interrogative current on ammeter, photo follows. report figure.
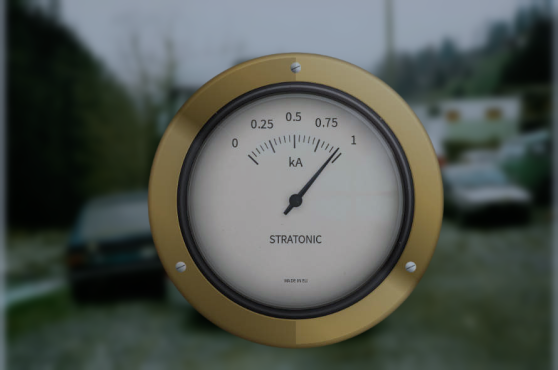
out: 0.95 kA
